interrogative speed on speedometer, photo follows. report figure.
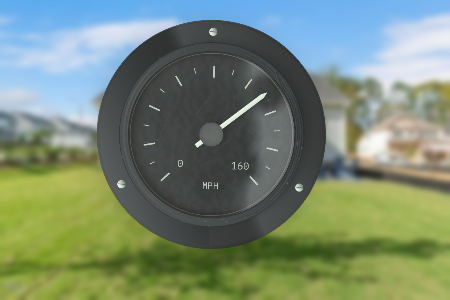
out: 110 mph
